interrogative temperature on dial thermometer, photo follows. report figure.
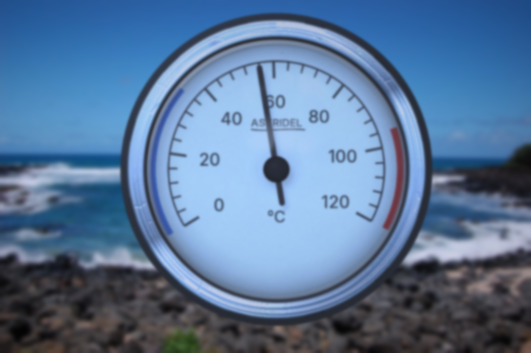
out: 56 °C
